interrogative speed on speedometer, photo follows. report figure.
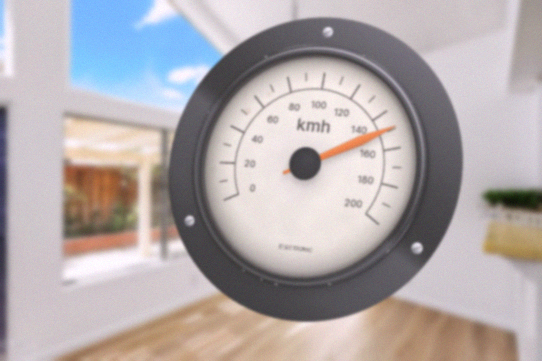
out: 150 km/h
